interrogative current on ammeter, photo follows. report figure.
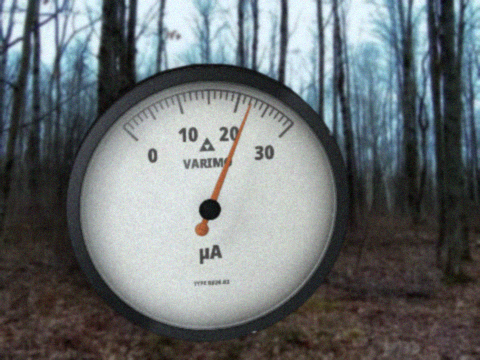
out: 22 µA
